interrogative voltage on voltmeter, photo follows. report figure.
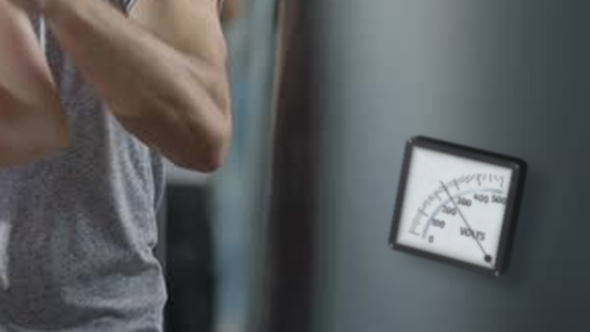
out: 250 V
